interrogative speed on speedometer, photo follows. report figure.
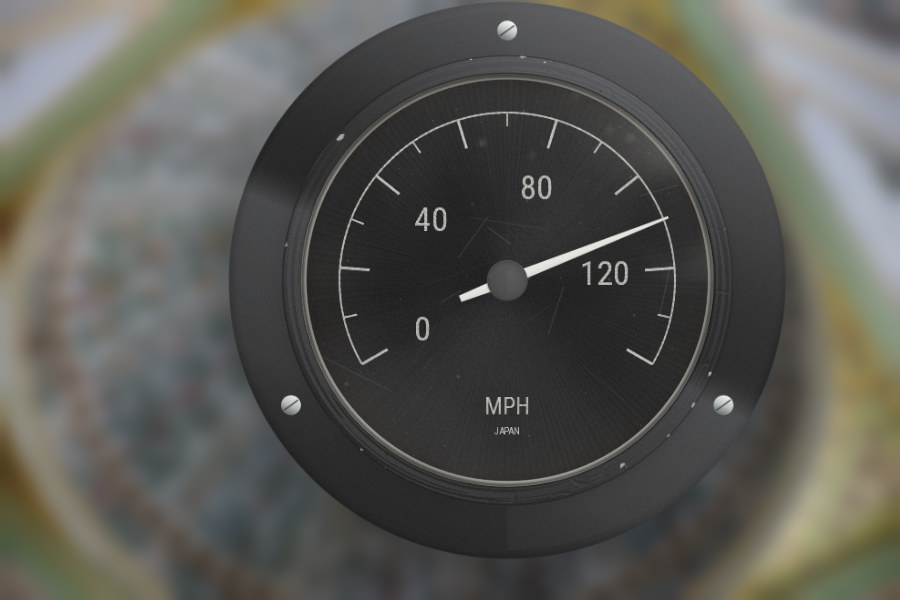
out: 110 mph
